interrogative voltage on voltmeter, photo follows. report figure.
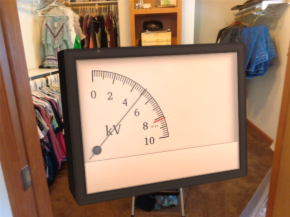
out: 5 kV
